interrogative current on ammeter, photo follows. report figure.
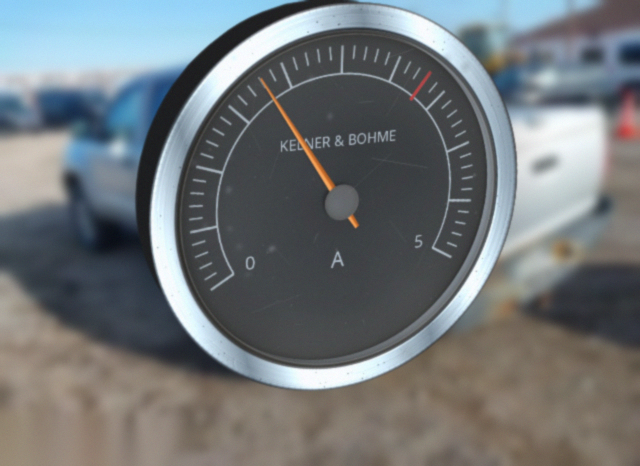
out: 1.8 A
